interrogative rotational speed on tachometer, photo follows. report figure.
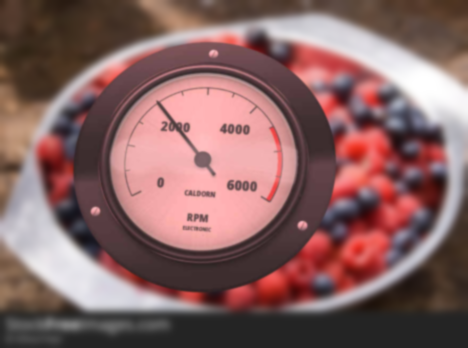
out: 2000 rpm
